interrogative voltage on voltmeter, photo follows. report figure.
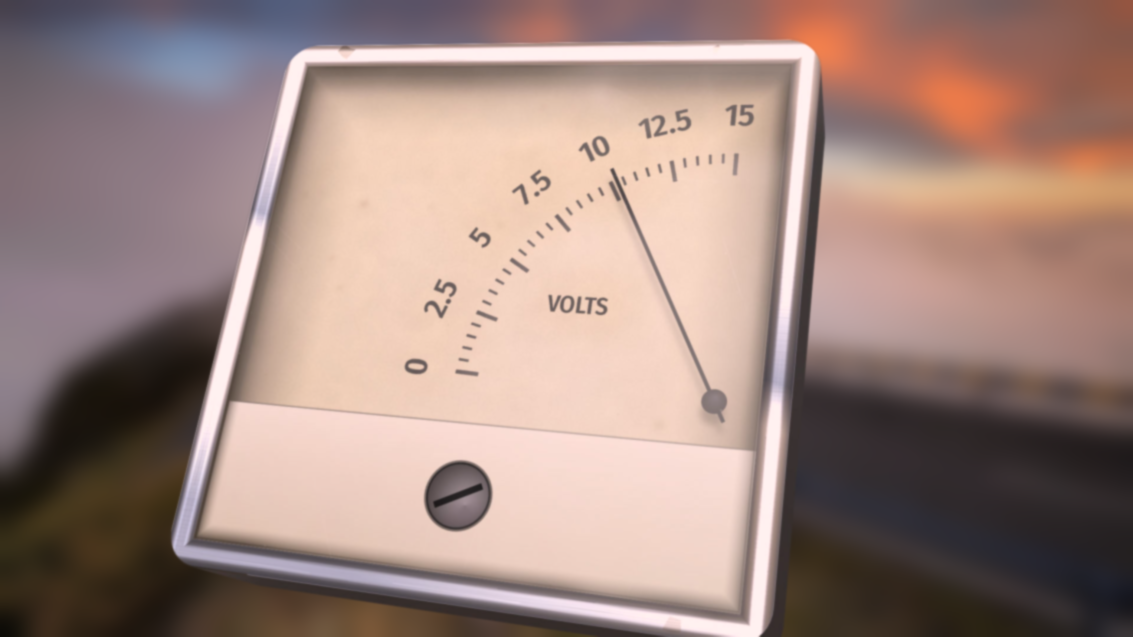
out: 10.25 V
